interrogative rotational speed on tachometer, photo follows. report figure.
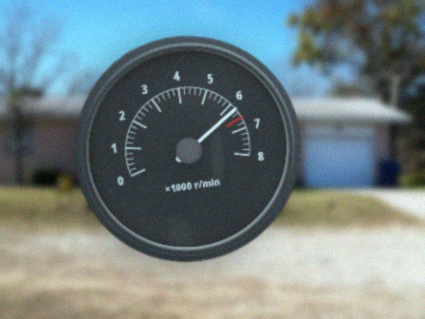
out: 6200 rpm
